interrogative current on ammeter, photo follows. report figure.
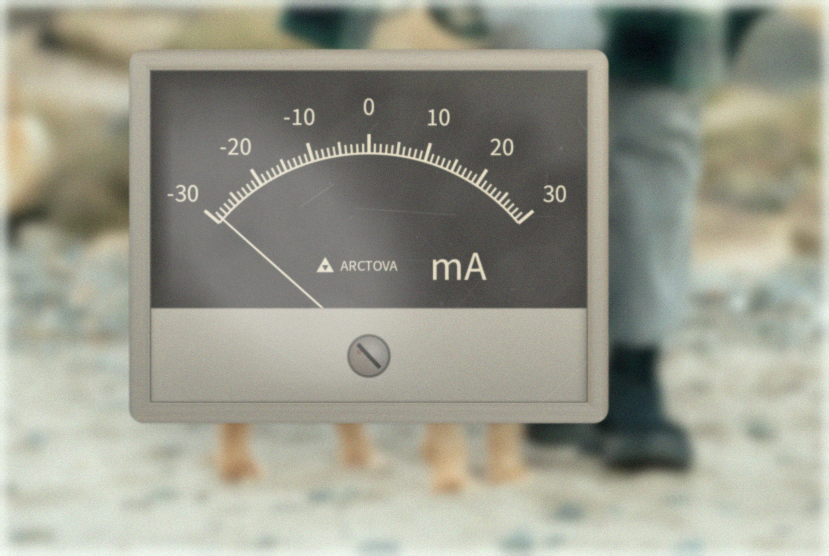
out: -29 mA
